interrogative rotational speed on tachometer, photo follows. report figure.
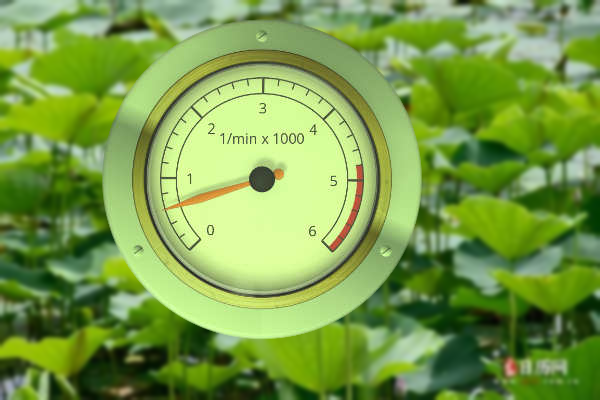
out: 600 rpm
